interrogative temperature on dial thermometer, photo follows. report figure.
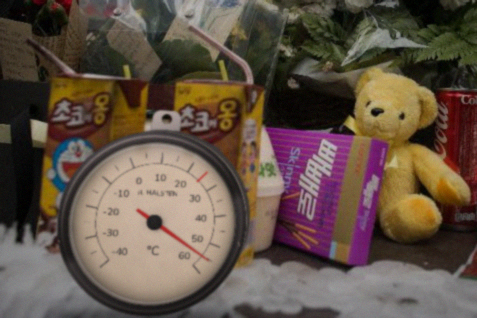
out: 55 °C
